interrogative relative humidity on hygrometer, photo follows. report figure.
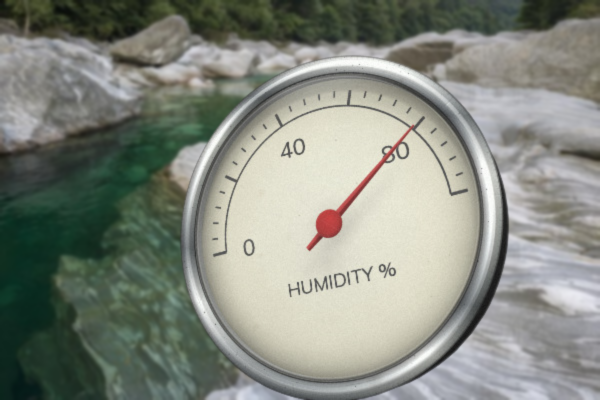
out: 80 %
